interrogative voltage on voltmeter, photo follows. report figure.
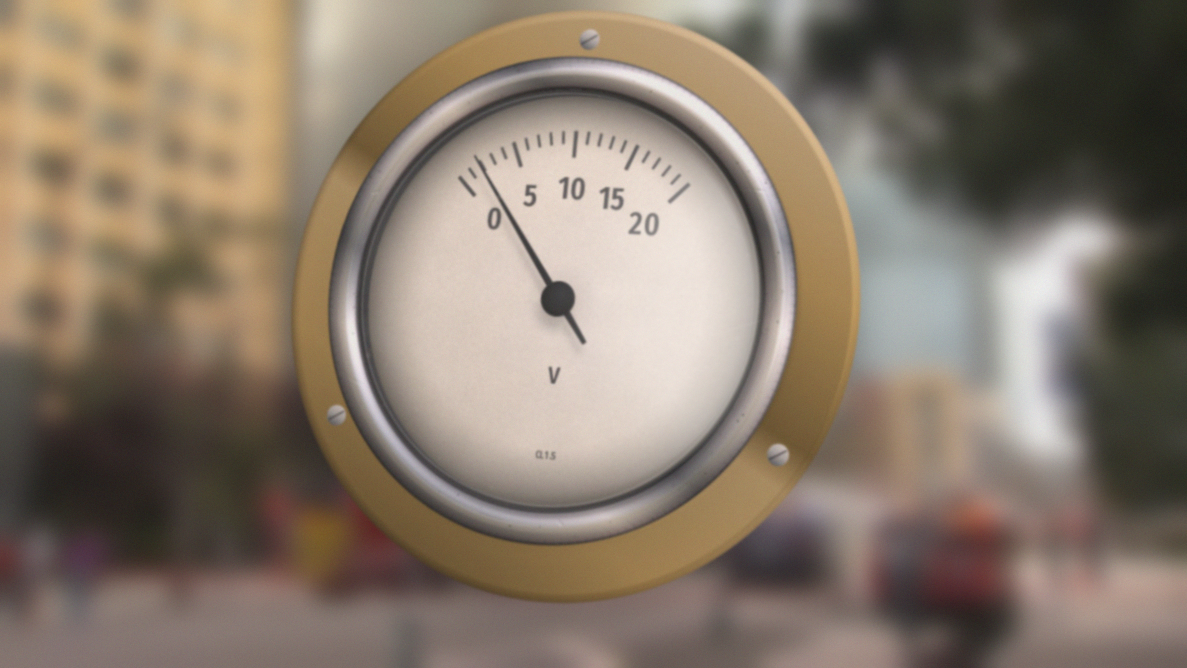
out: 2 V
